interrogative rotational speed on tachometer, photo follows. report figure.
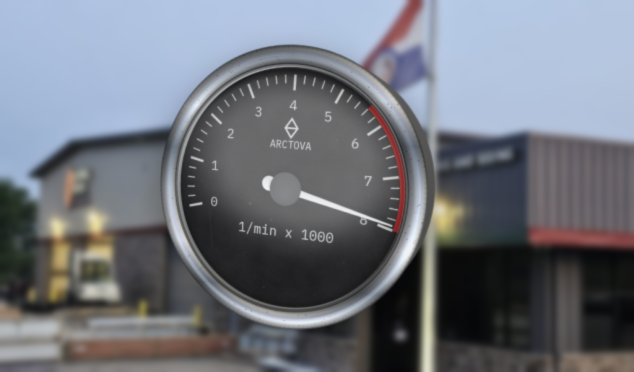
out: 7900 rpm
